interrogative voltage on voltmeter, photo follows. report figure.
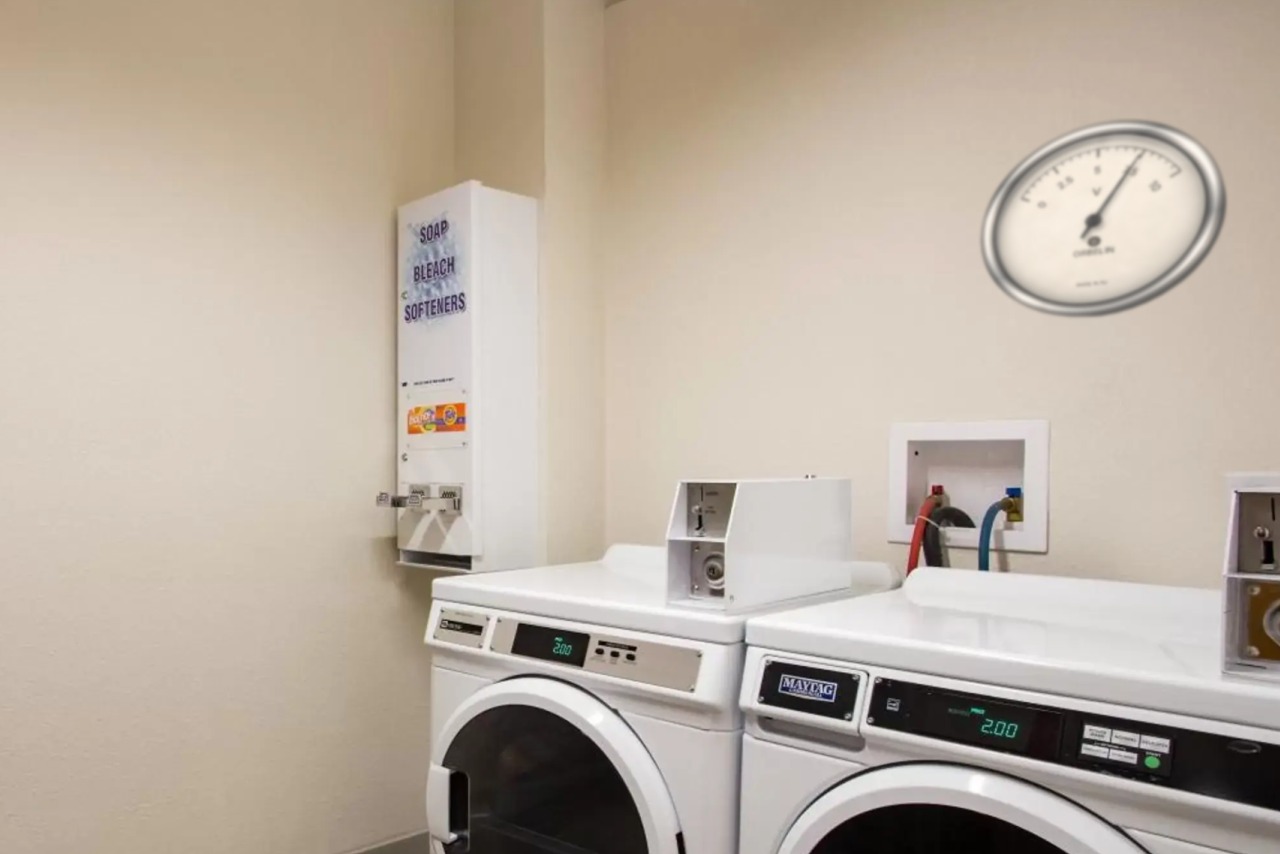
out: 7.5 V
